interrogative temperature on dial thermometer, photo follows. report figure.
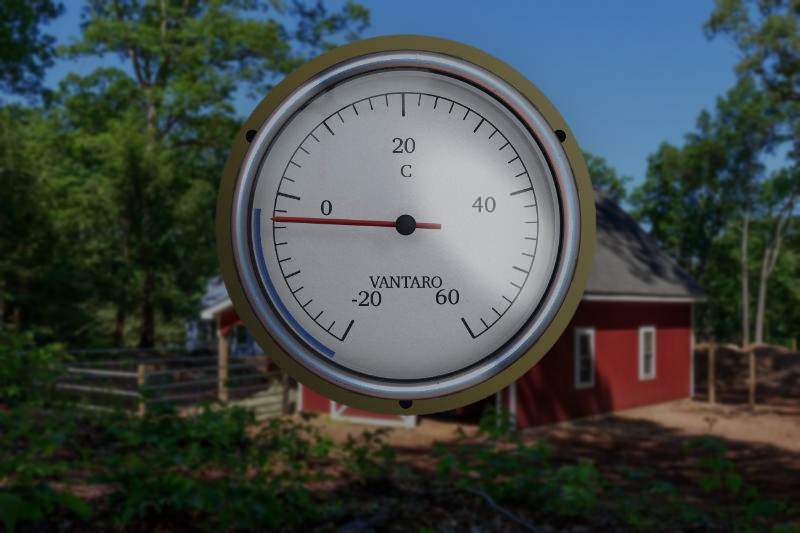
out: -3 °C
